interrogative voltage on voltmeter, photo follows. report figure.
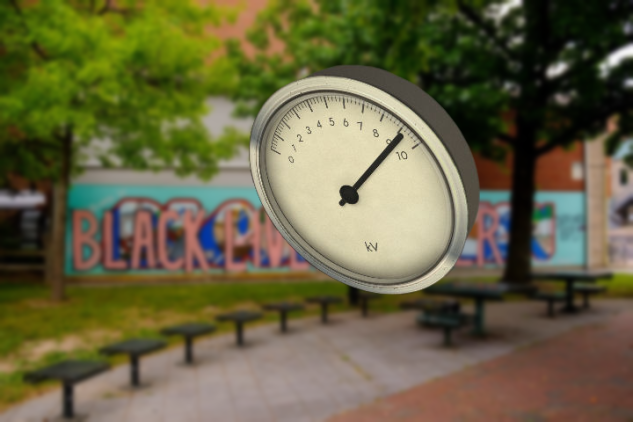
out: 9.2 kV
